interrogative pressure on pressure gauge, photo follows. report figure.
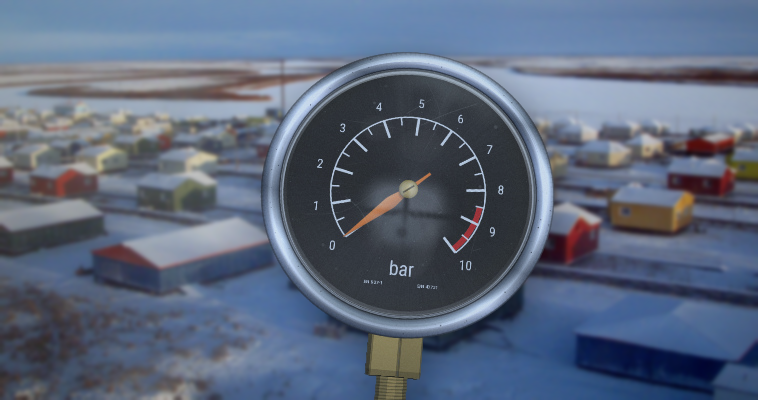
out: 0 bar
